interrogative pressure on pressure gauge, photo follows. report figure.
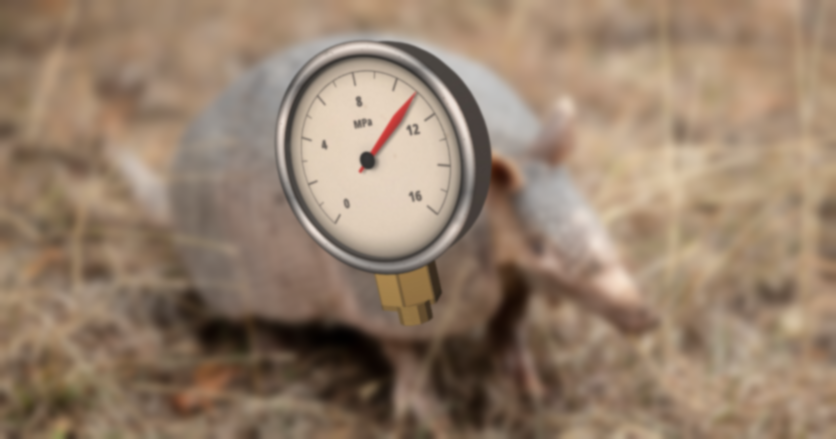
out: 11 MPa
